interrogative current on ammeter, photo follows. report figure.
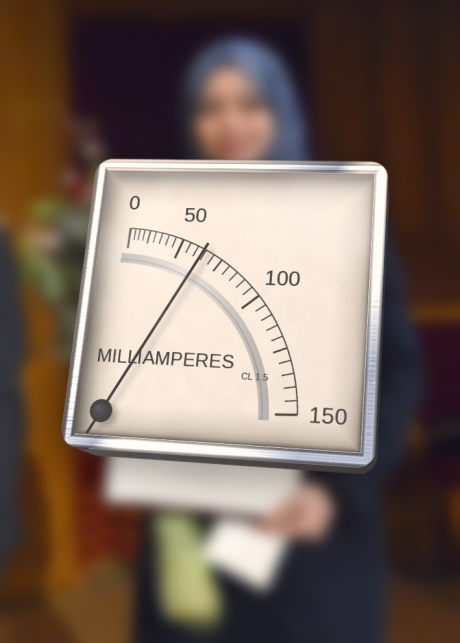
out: 65 mA
